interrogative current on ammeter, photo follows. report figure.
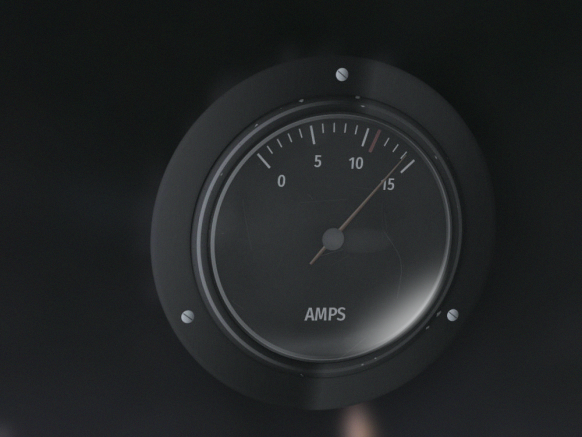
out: 14 A
